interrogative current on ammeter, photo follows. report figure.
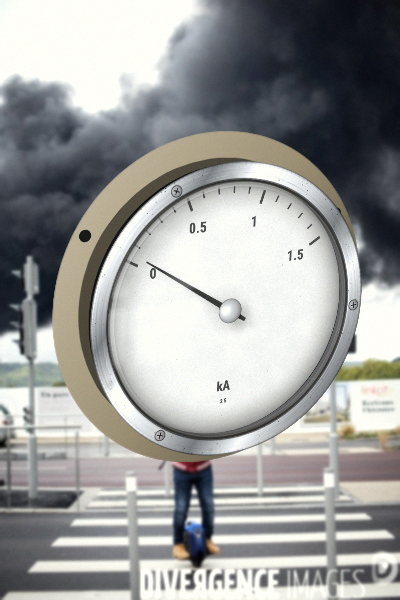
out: 0.05 kA
